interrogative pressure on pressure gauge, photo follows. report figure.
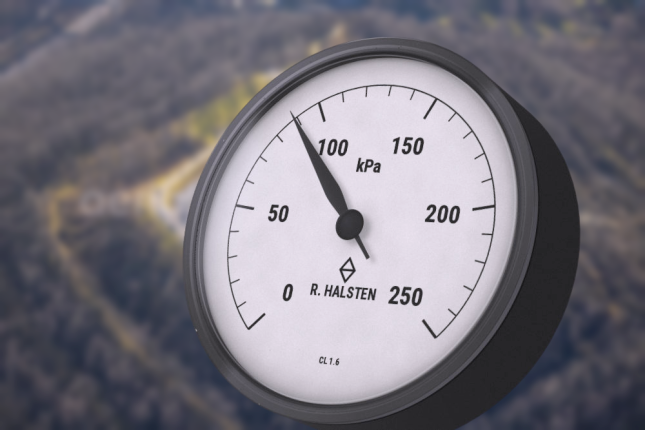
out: 90 kPa
